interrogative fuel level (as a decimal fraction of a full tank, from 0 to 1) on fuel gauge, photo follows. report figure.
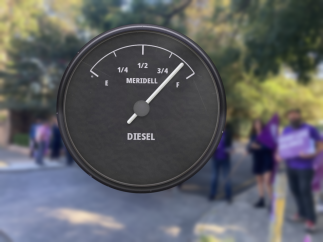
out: 0.875
